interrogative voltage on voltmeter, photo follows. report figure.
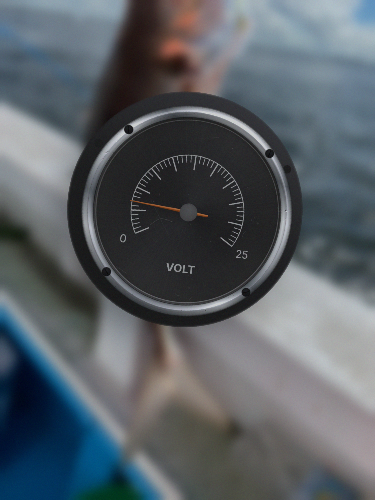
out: 3.5 V
